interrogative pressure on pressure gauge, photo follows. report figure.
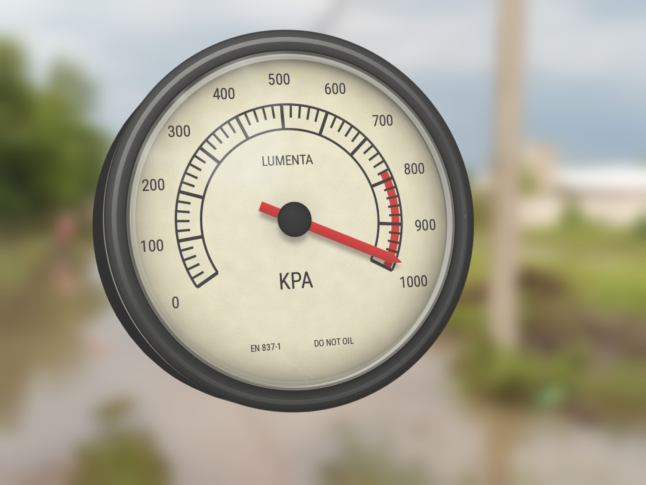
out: 980 kPa
